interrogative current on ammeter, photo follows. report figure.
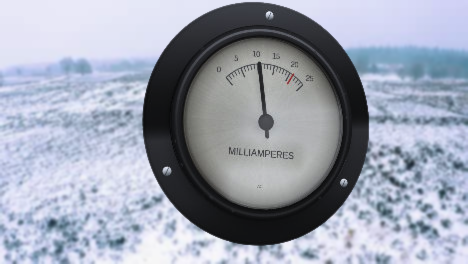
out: 10 mA
